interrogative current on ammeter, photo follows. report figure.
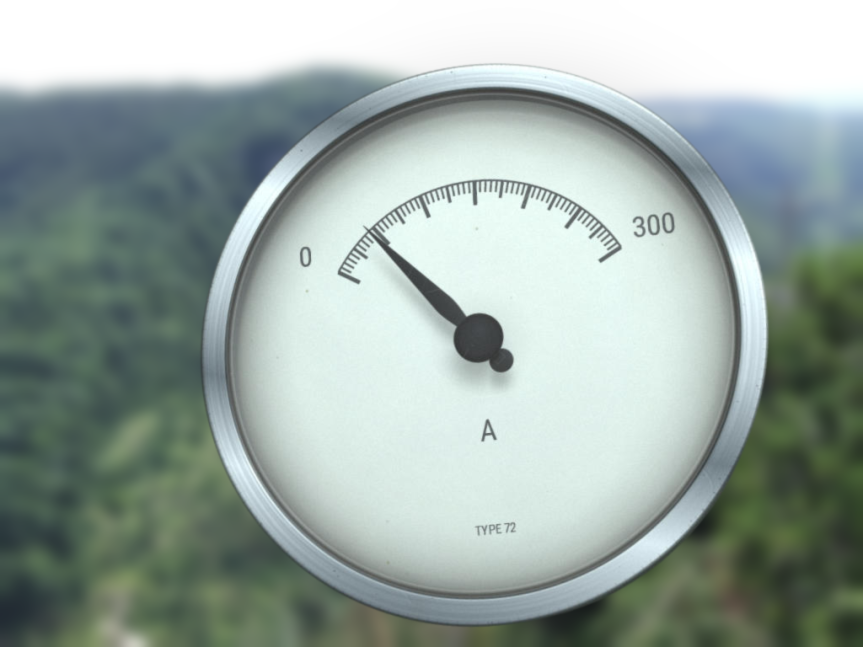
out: 45 A
